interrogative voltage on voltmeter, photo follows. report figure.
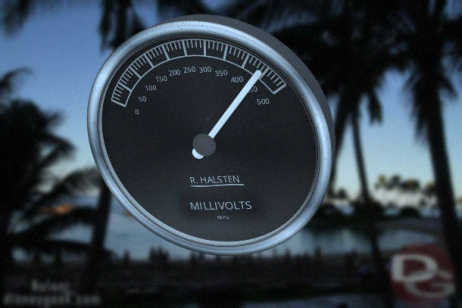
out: 440 mV
